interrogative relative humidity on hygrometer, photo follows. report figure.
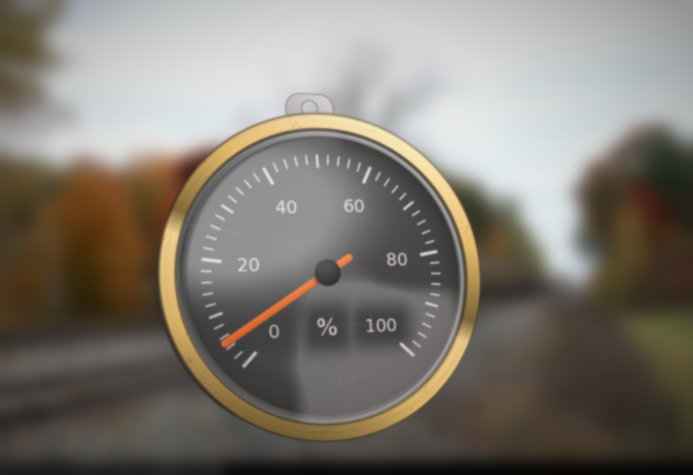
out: 5 %
